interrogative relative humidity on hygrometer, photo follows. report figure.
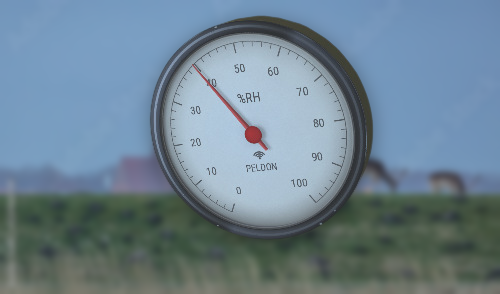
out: 40 %
